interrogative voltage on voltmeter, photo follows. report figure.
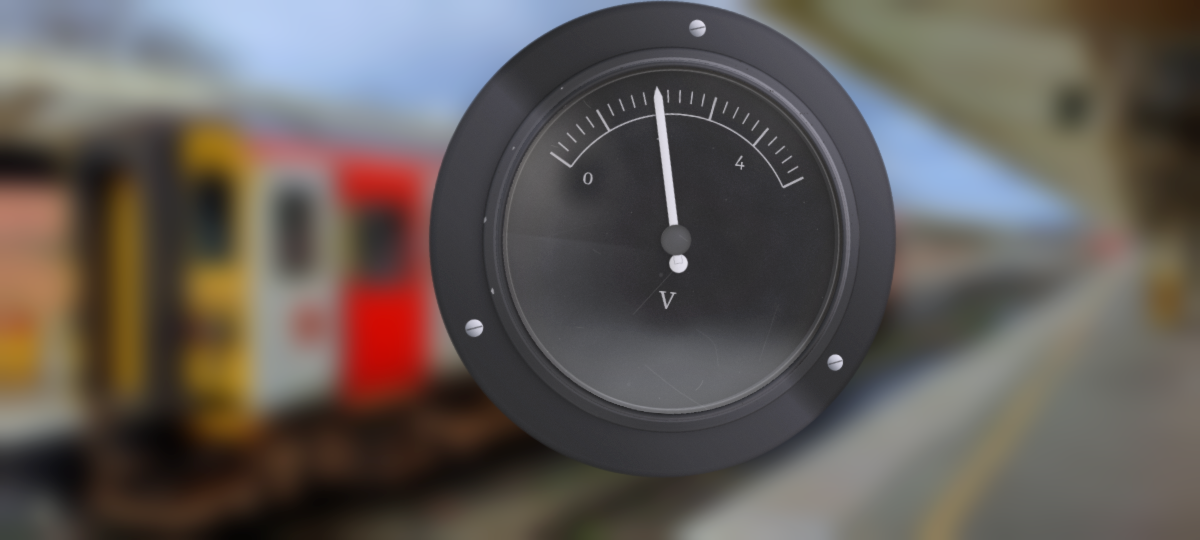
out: 2 V
